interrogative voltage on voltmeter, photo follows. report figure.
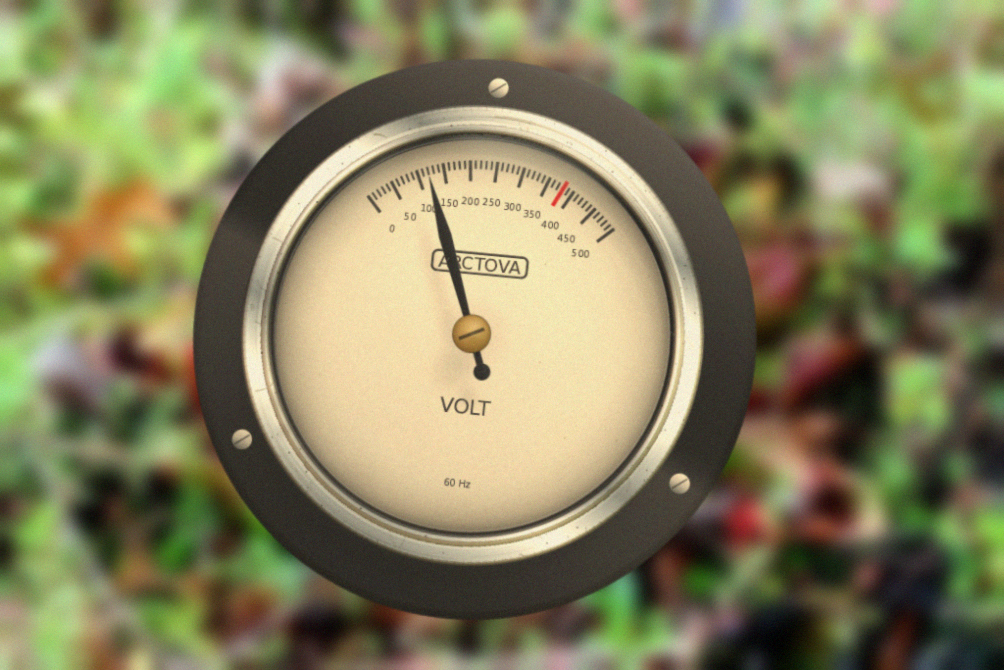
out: 120 V
